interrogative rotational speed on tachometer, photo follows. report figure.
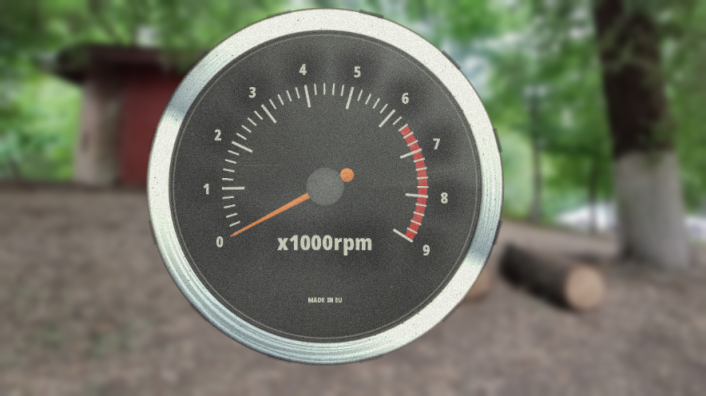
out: 0 rpm
